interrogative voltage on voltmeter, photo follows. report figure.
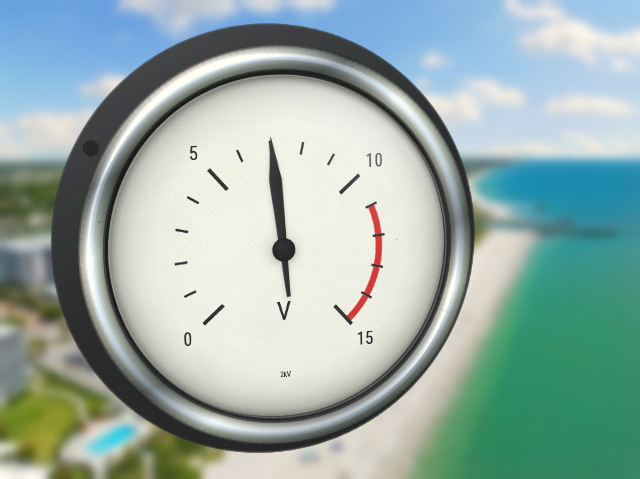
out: 7 V
